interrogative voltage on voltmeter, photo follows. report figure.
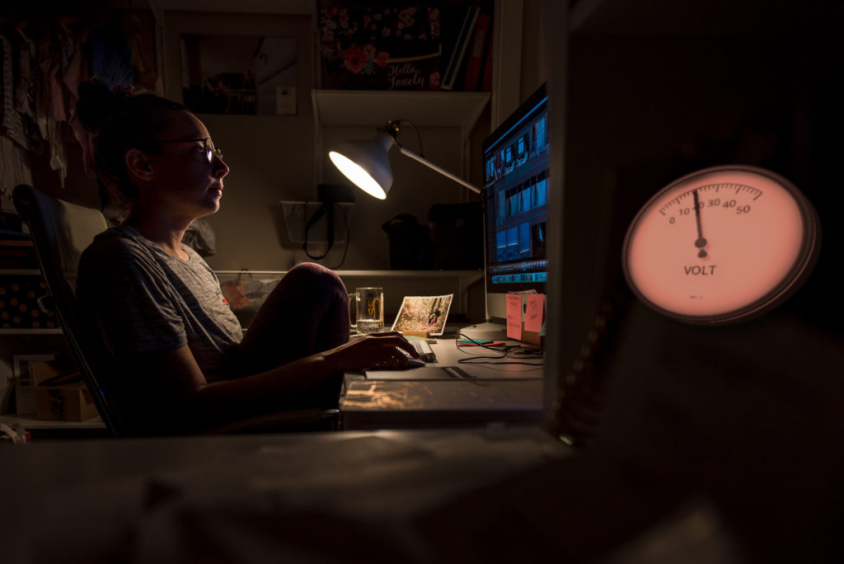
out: 20 V
